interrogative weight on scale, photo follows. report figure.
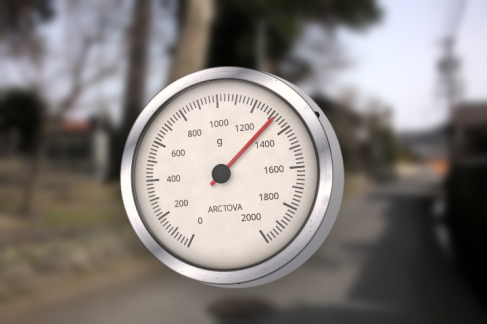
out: 1320 g
